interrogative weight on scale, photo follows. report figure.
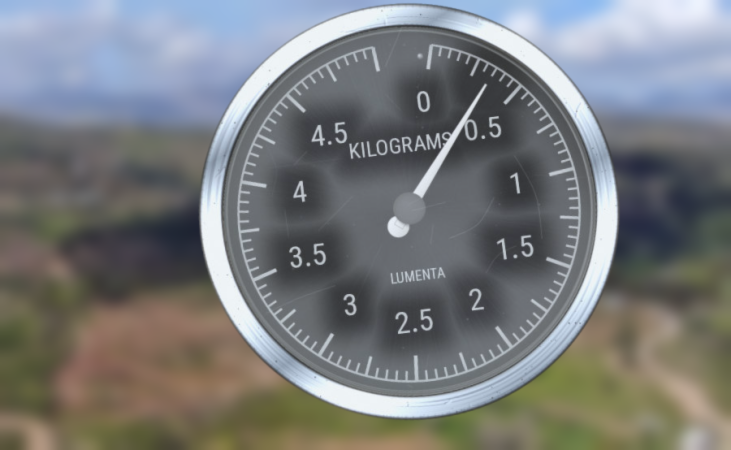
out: 0.35 kg
